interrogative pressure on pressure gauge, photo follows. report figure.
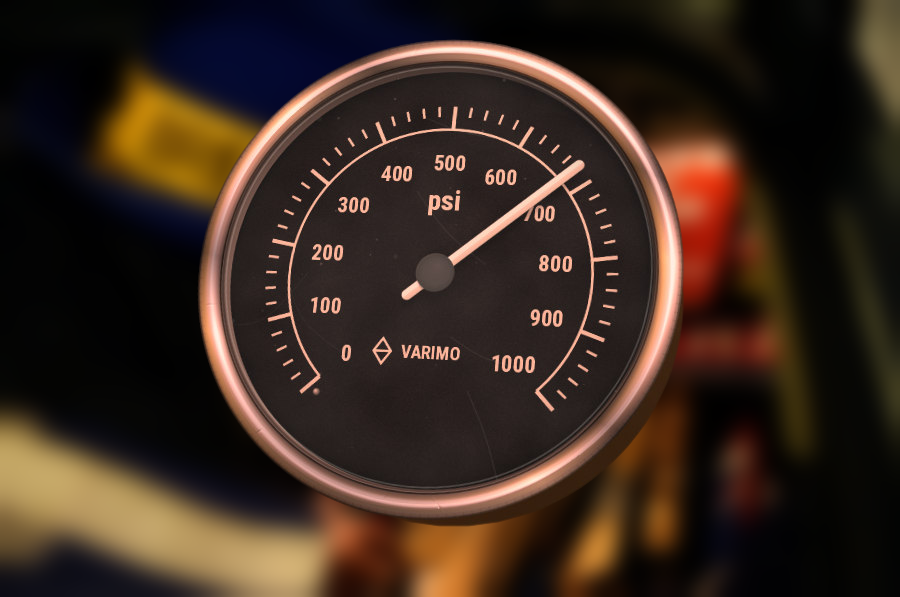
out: 680 psi
